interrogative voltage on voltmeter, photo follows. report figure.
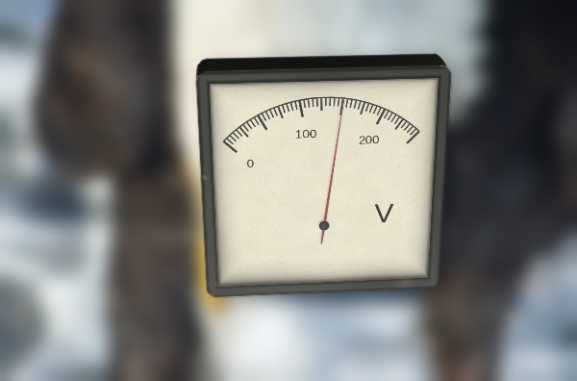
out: 150 V
